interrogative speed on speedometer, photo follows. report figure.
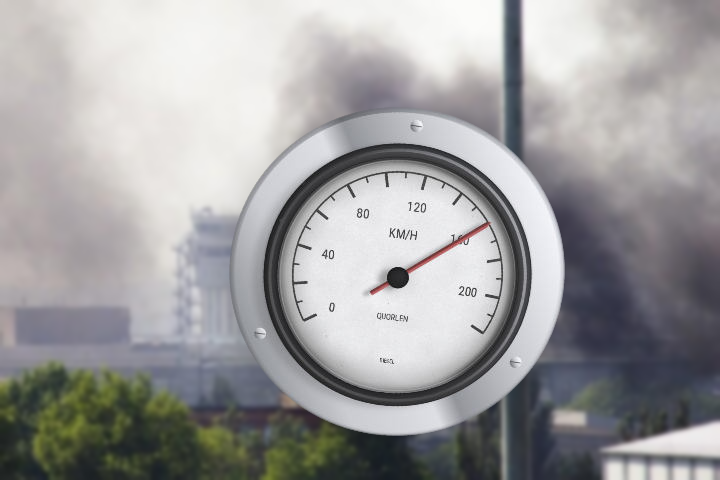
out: 160 km/h
